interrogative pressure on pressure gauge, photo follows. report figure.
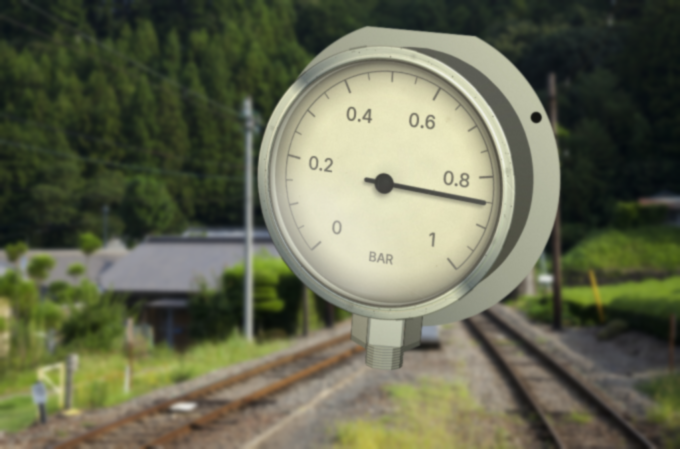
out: 0.85 bar
